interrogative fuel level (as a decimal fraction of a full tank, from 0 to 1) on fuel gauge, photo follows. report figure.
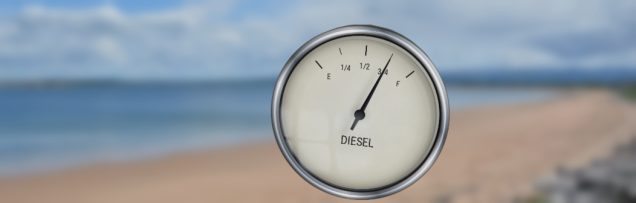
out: 0.75
